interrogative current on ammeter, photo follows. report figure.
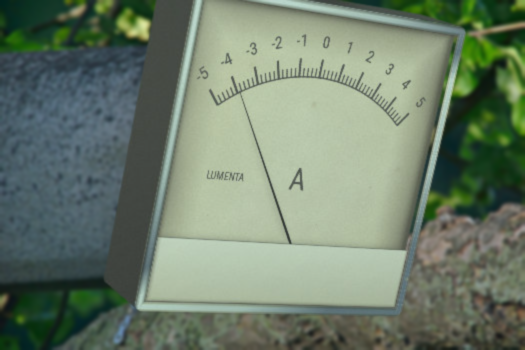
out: -4 A
